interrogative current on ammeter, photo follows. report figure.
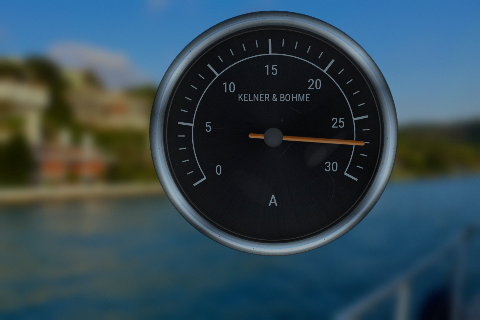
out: 27 A
